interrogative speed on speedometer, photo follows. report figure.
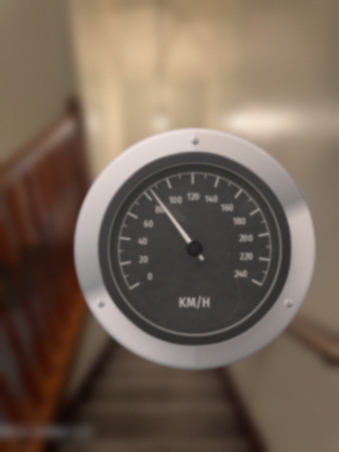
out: 85 km/h
